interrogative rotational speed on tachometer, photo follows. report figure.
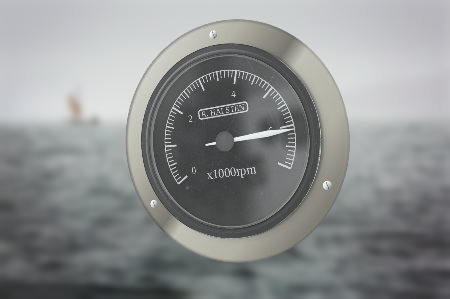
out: 6100 rpm
